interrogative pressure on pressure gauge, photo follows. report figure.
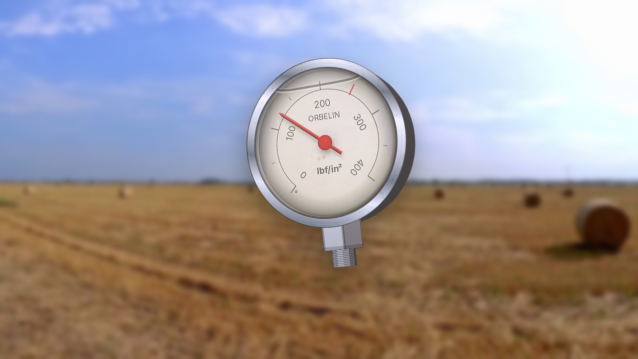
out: 125 psi
